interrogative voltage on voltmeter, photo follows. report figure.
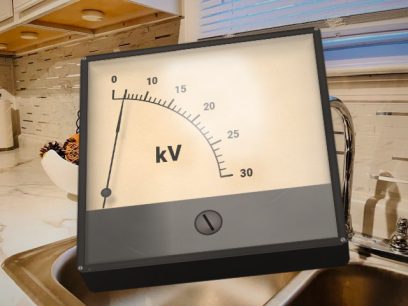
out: 5 kV
